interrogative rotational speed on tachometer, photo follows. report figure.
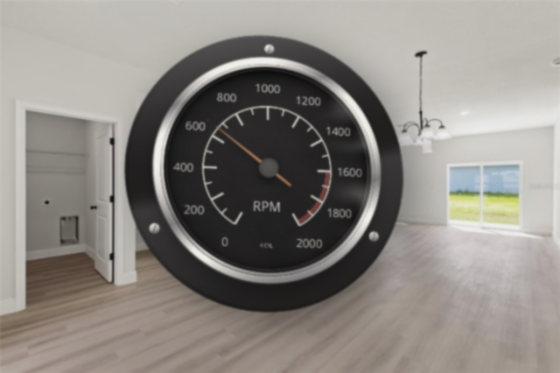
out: 650 rpm
